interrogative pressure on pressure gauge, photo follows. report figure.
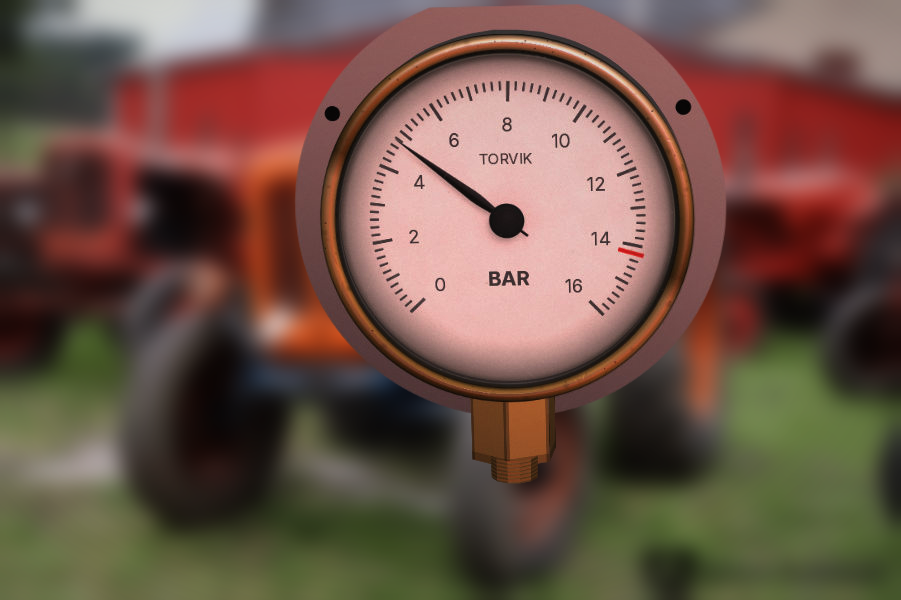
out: 4.8 bar
